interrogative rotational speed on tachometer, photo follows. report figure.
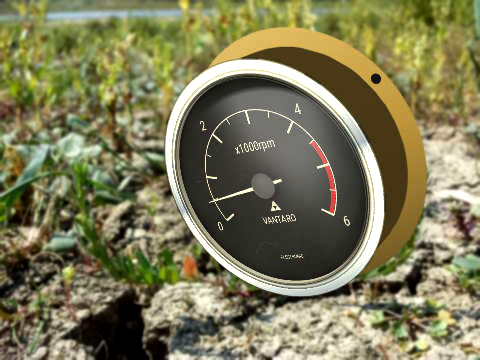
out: 500 rpm
